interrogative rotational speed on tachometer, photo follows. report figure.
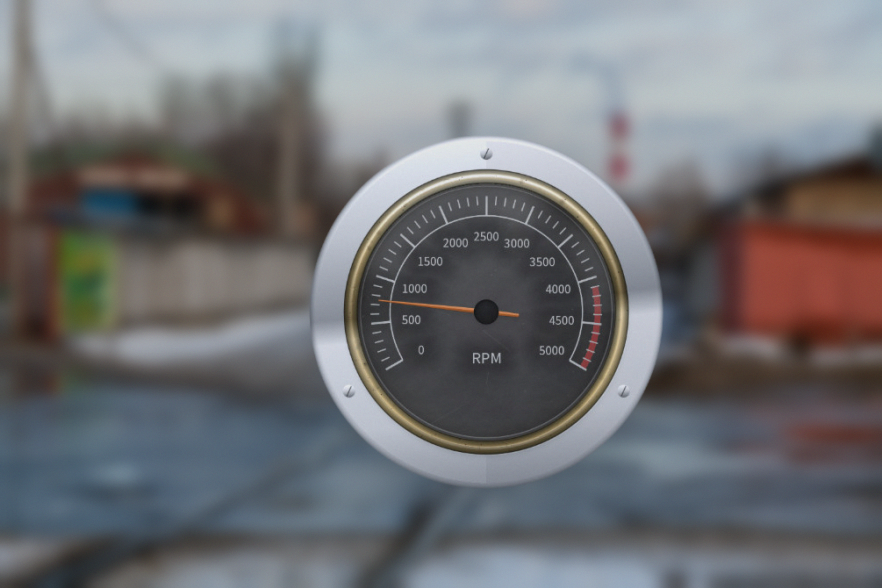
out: 750 rpm
